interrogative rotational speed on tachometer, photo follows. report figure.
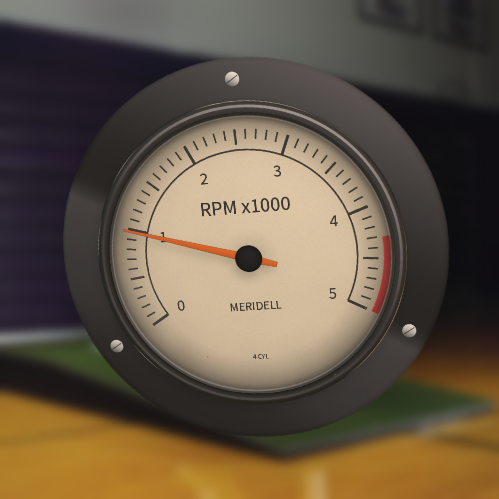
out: 1000 rpm
